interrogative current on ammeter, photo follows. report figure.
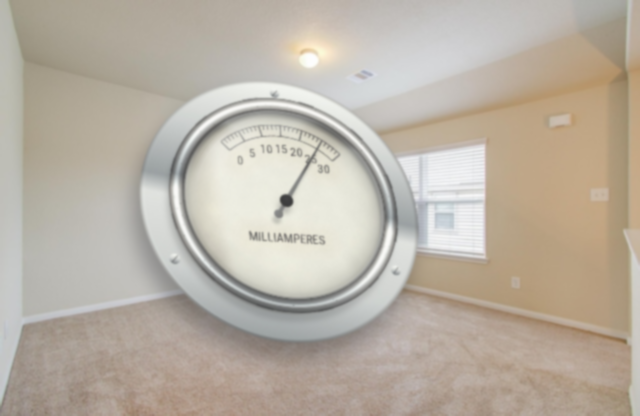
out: 25 mA
